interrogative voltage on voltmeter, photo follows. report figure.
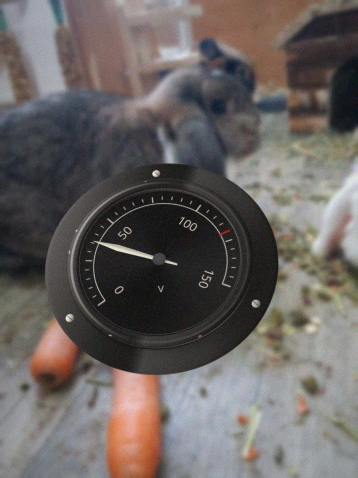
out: 35 V
